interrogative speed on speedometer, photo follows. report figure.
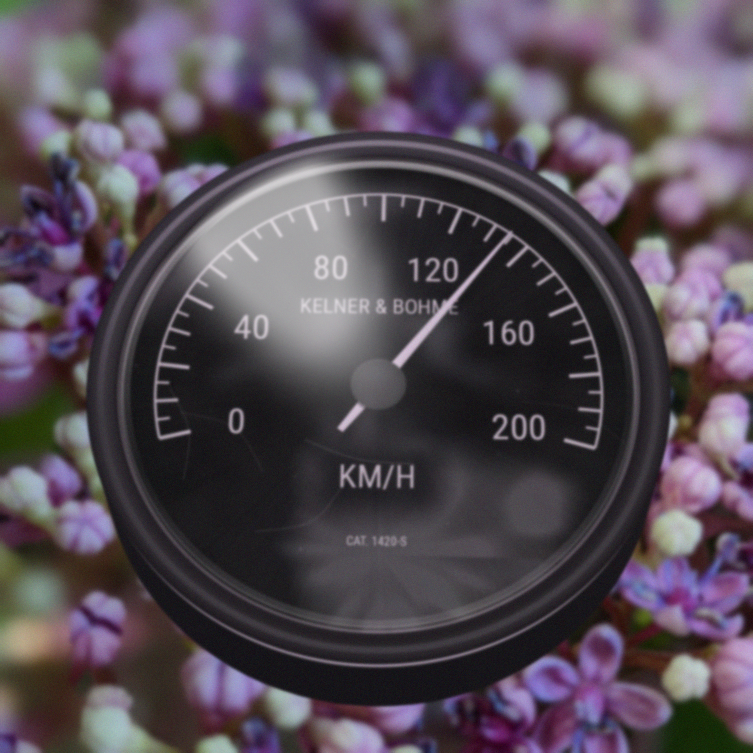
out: 135 km/h
